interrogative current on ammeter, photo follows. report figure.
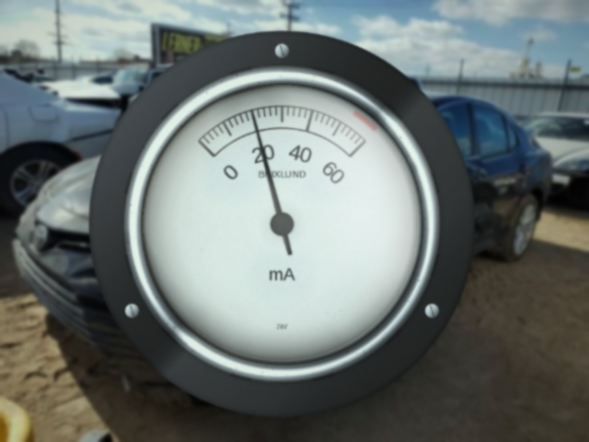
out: 20 mA
